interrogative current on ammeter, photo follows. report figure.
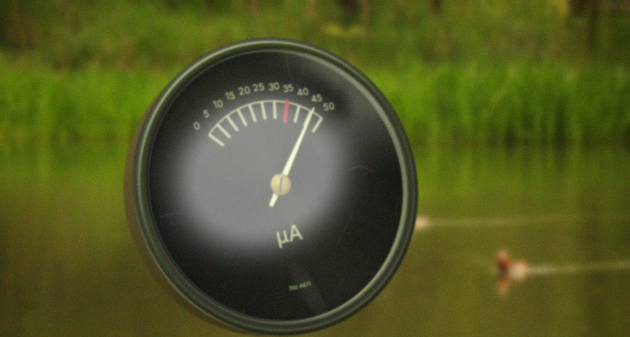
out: 45 µA
